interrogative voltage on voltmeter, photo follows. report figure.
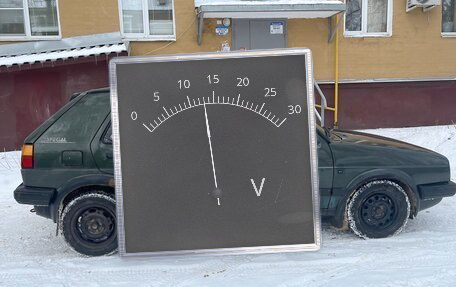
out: 13 V
